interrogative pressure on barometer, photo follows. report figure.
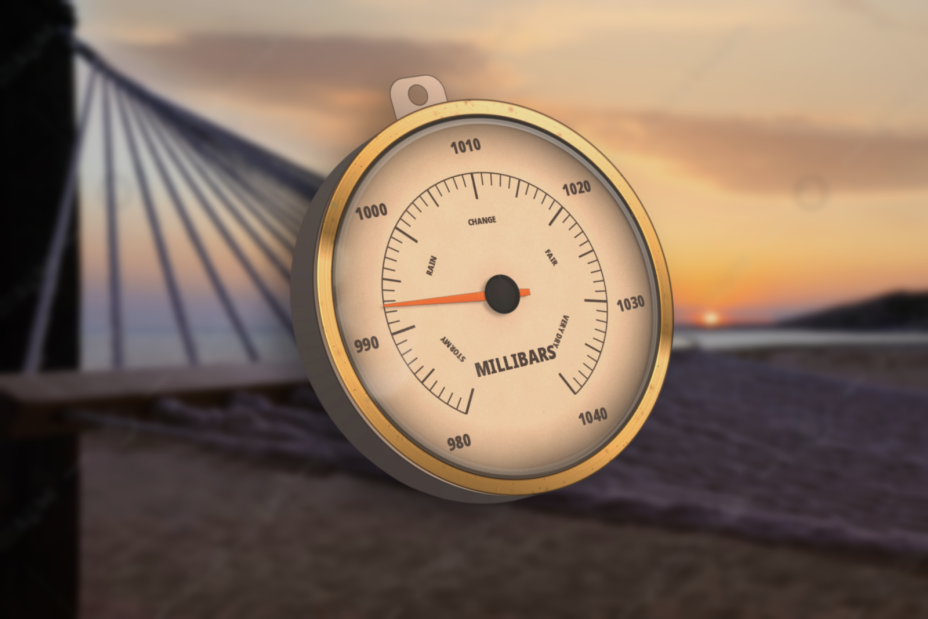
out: 992.5 mbar
